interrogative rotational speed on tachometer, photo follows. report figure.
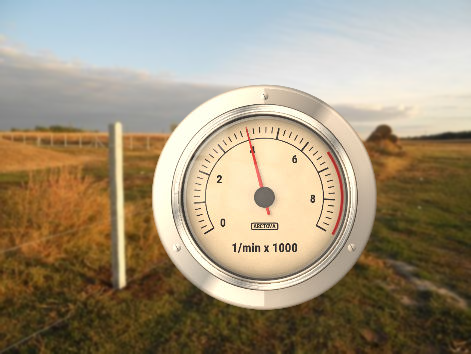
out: 4000 rpm
